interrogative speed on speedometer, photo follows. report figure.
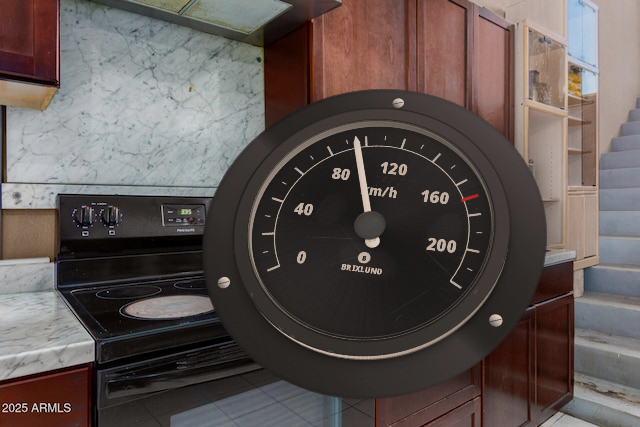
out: 95 km/h
